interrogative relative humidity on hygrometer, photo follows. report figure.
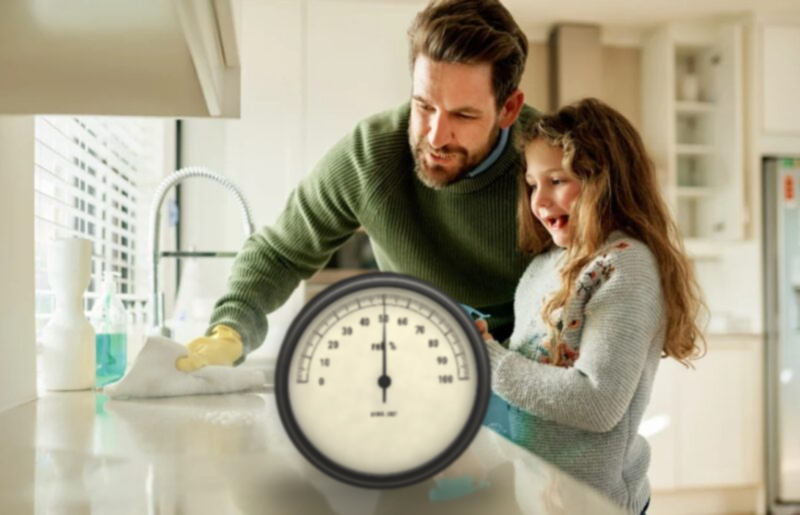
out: 50 %
